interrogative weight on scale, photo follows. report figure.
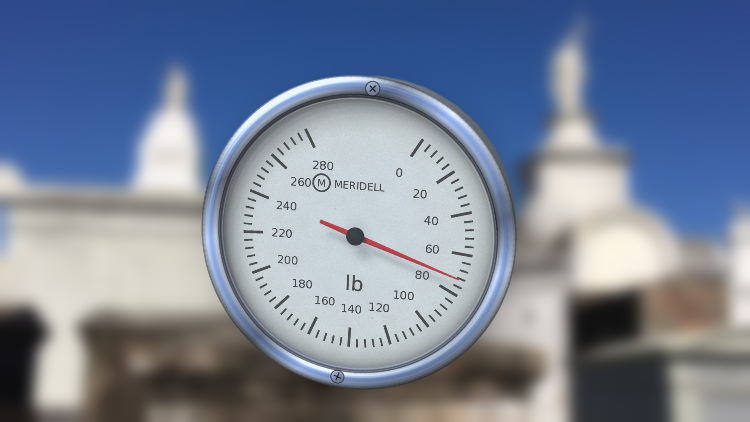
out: 72 lb
